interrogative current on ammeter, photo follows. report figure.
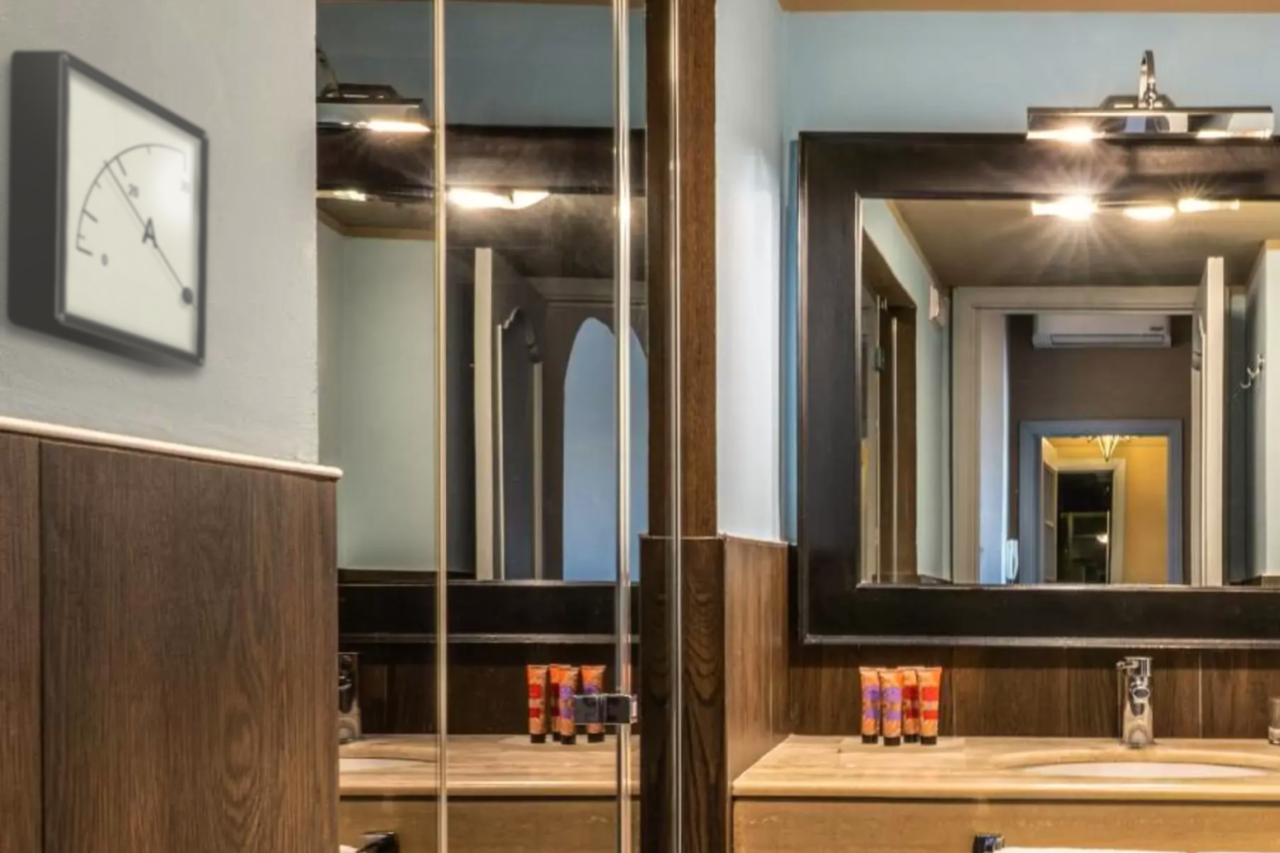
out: 17.5 A
